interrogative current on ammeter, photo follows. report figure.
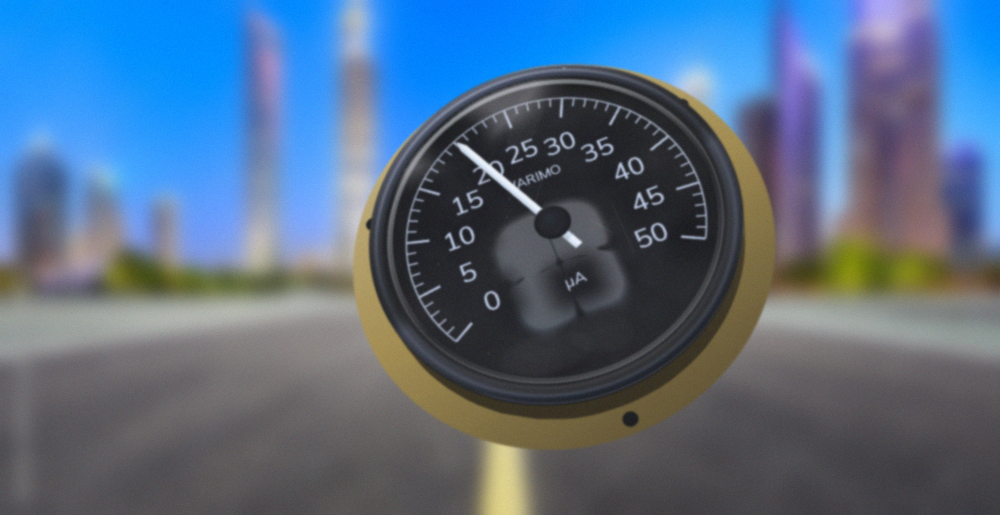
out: 20 µA
